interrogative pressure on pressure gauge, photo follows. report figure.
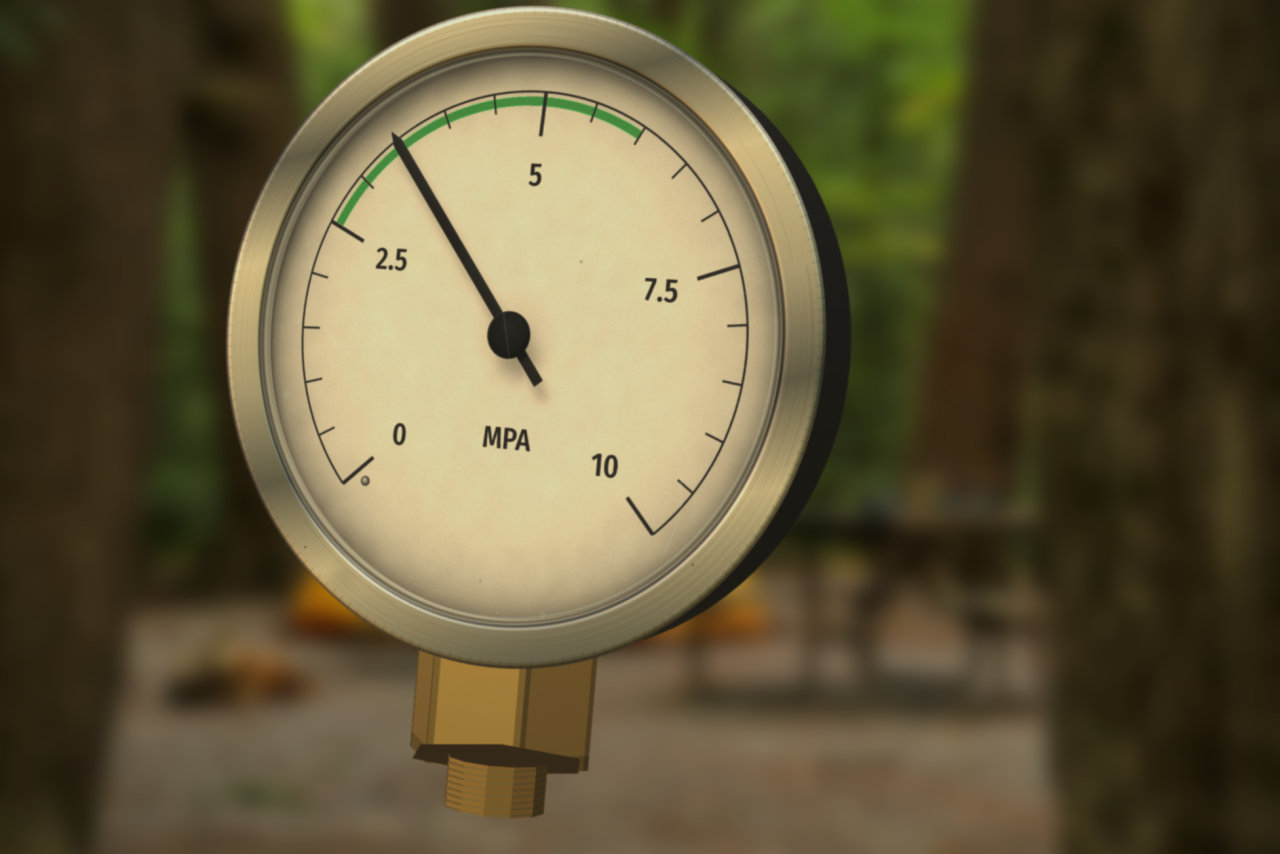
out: 3.5 MPa
